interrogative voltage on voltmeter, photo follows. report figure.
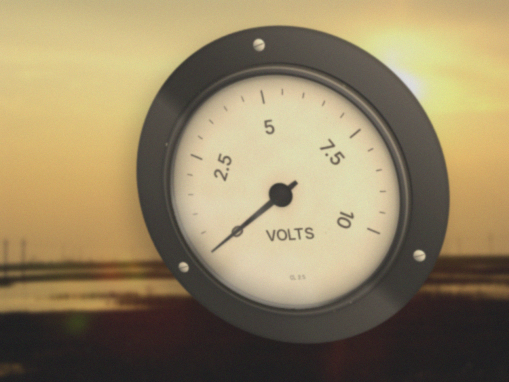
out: 0 V
